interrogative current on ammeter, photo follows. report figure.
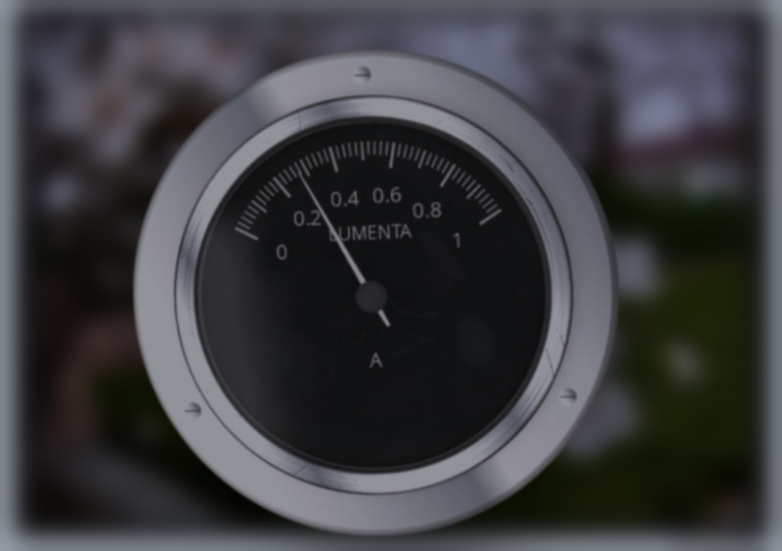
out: 0.28 A
